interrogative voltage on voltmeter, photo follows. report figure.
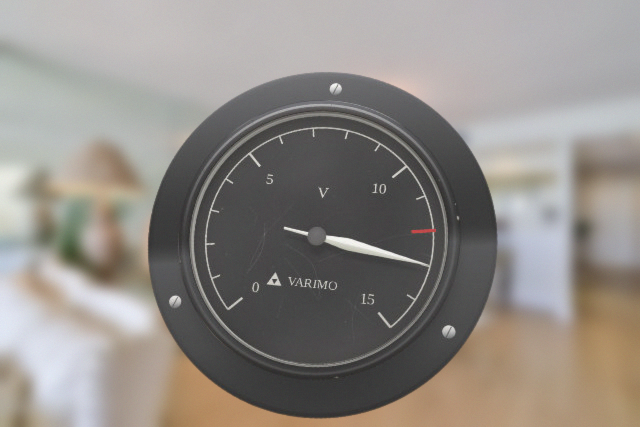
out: 13 V
